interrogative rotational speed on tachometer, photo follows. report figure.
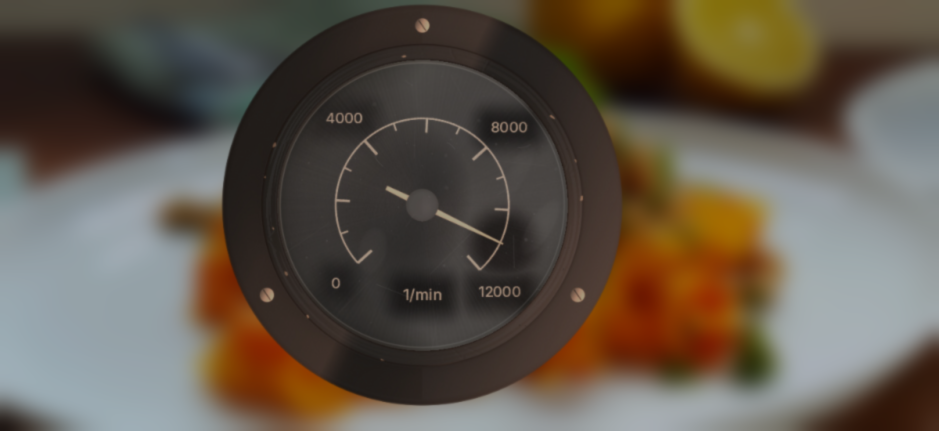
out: 11000 rpm
